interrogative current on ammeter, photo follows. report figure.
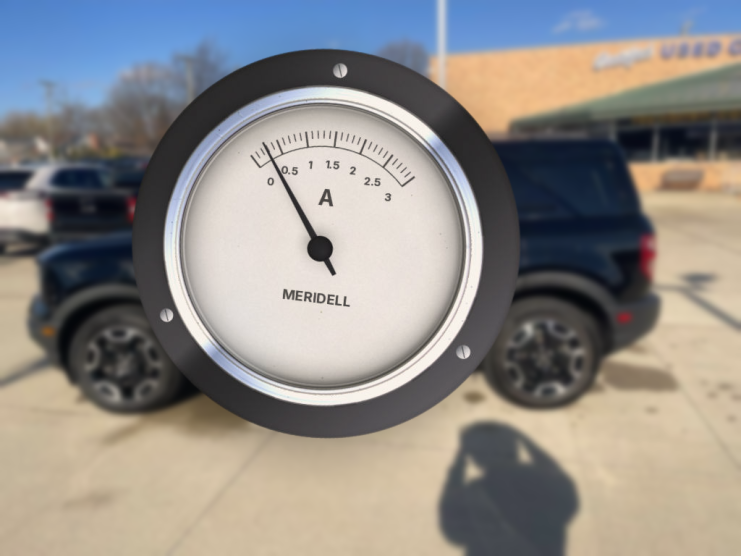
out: 0.3 A
